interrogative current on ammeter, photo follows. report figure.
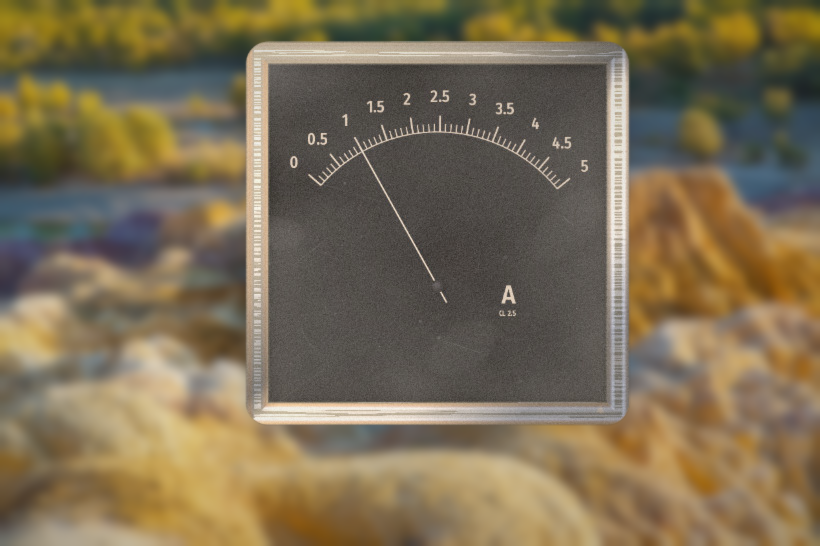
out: 1 A
